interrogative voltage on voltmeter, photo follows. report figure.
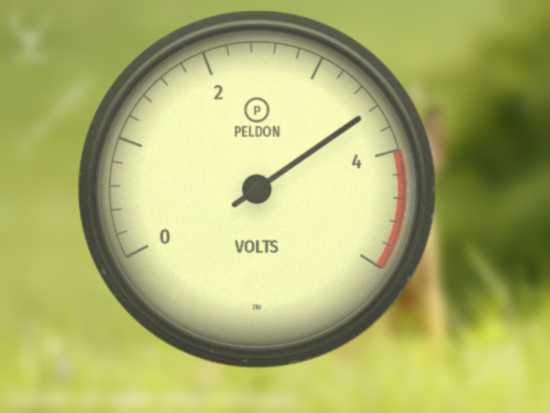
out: 3.6 V
